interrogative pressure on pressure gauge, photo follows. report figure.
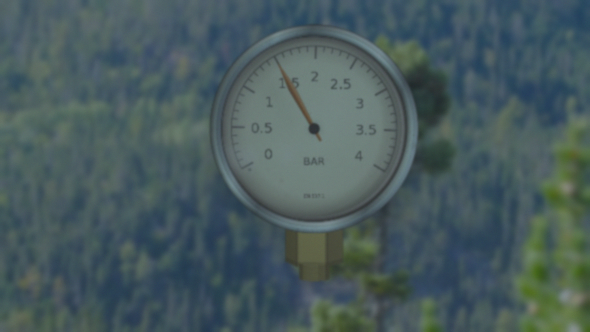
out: 1.5 bar
